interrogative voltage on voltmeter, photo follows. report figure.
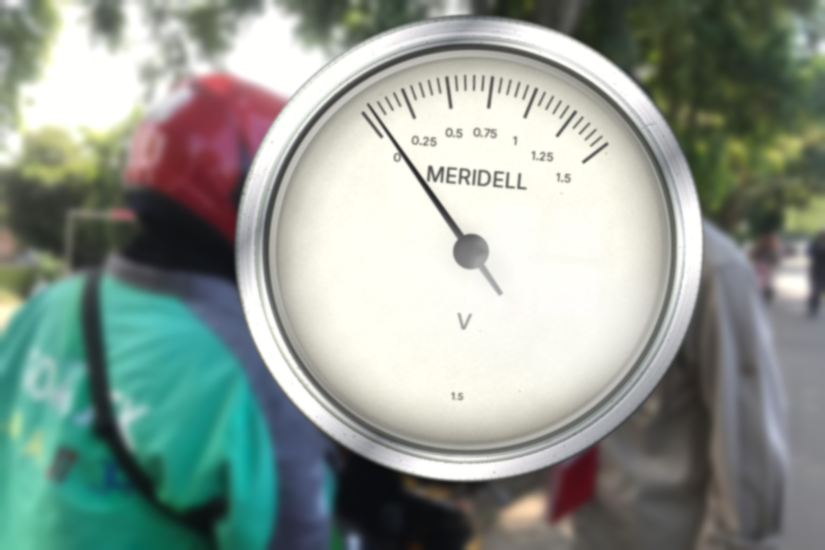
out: 0.05 V
